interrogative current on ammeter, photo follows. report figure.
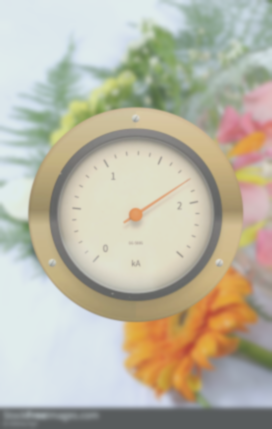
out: 1.8 kA
